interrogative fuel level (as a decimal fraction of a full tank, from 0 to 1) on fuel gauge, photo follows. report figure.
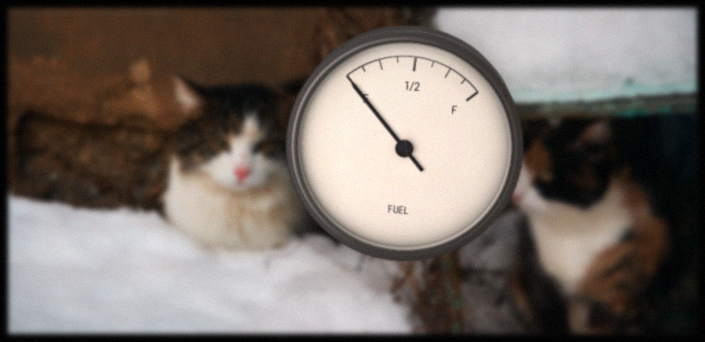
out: 0
